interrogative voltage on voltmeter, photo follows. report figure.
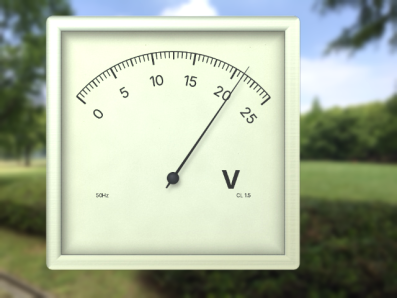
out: 21 V
